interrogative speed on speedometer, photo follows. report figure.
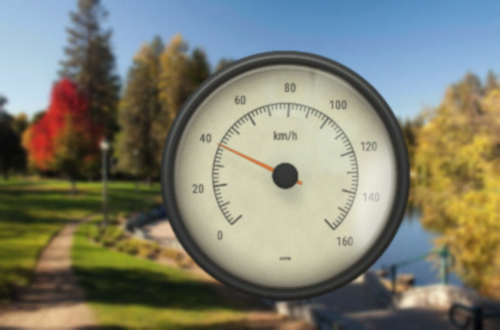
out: 40 km/h
